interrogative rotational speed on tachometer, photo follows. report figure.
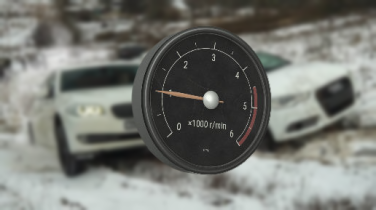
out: 1000 rpm
